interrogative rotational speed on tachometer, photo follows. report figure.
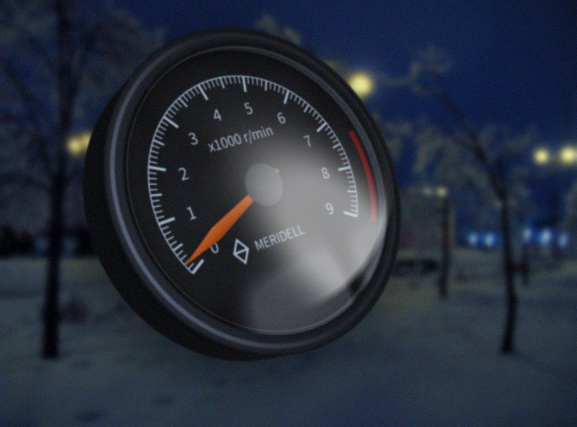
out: 200 rpm
